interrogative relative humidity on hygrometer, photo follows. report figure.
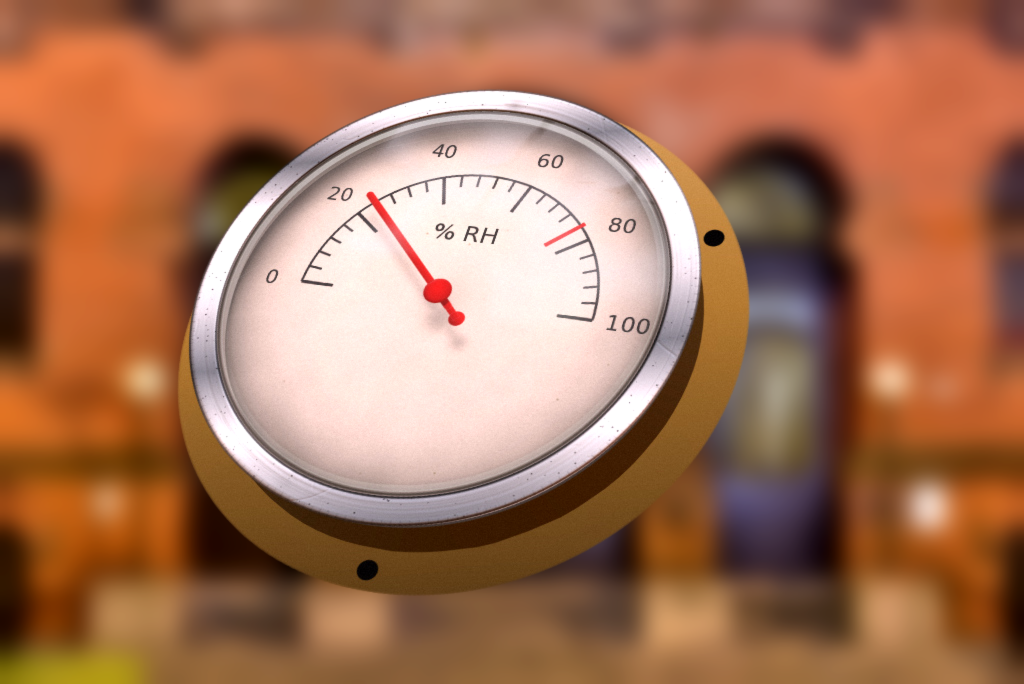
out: 24 %
